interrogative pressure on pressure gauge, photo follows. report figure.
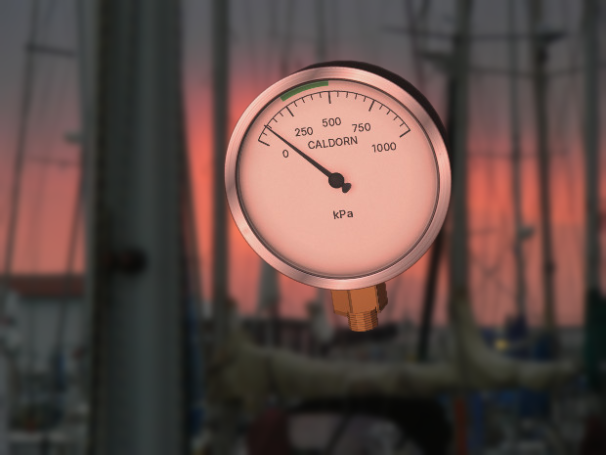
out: 100 kPa
